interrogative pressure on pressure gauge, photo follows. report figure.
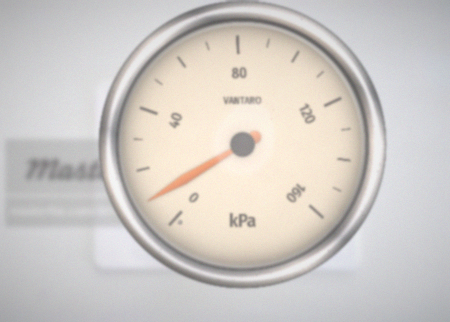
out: 10 kPa
